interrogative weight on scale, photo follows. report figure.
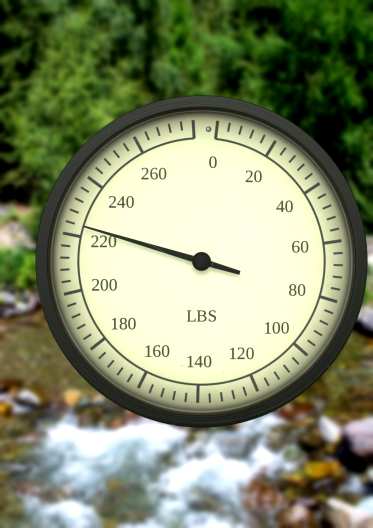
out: 224 lb
